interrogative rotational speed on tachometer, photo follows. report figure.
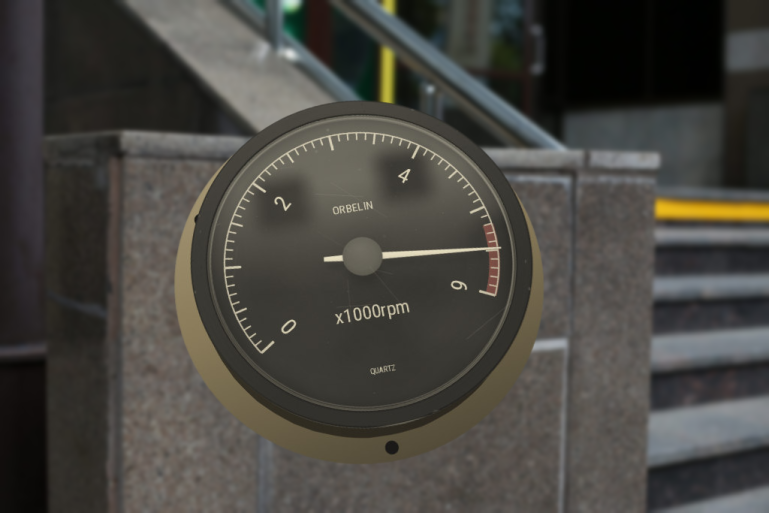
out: 5500 rpm
